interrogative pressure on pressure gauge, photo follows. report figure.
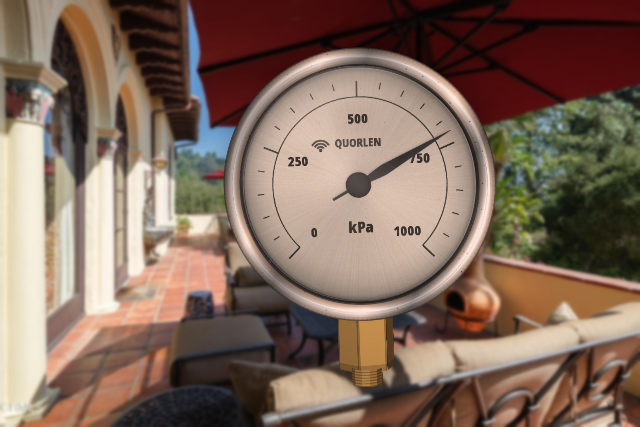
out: 725 kPa
